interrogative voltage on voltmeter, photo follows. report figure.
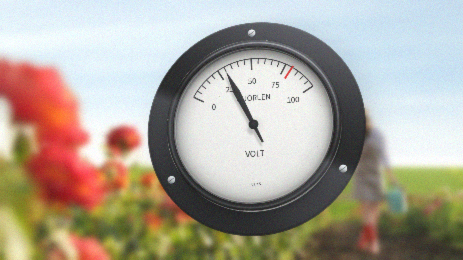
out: 30 V
